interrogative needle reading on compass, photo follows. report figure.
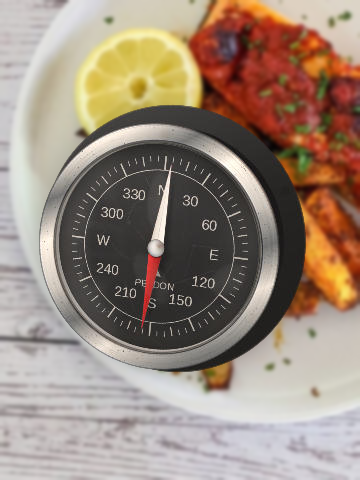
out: 185 °
